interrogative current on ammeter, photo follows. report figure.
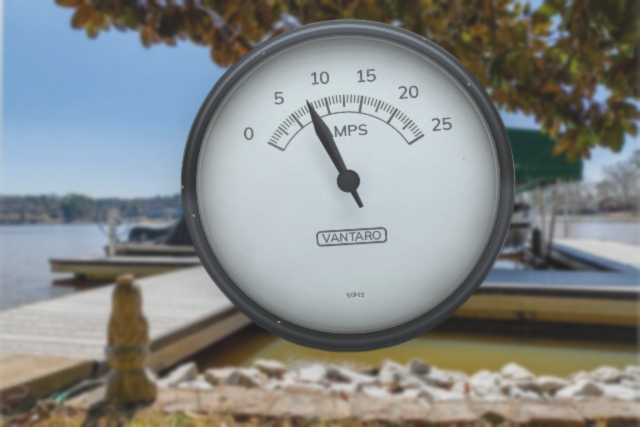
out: 7.5 A
